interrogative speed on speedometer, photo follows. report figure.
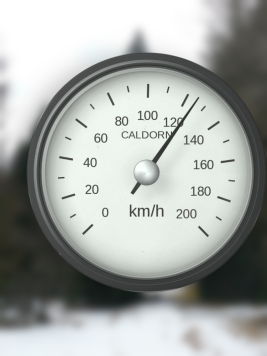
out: 125 km/h
